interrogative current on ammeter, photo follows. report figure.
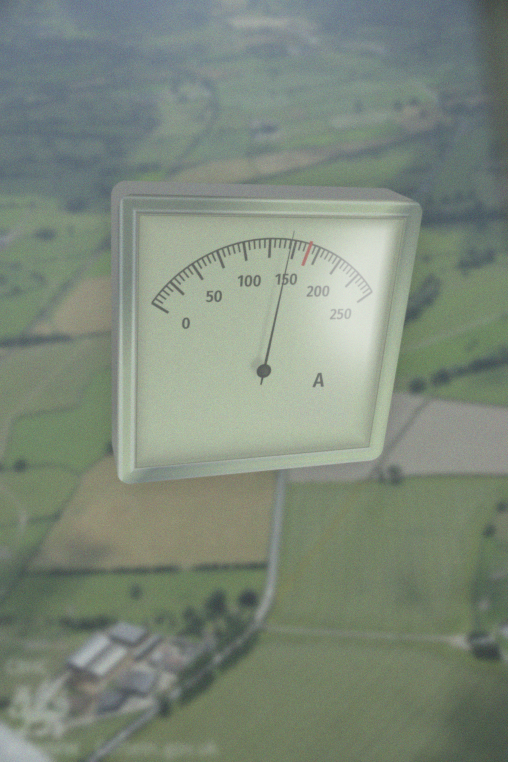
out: 145 A
